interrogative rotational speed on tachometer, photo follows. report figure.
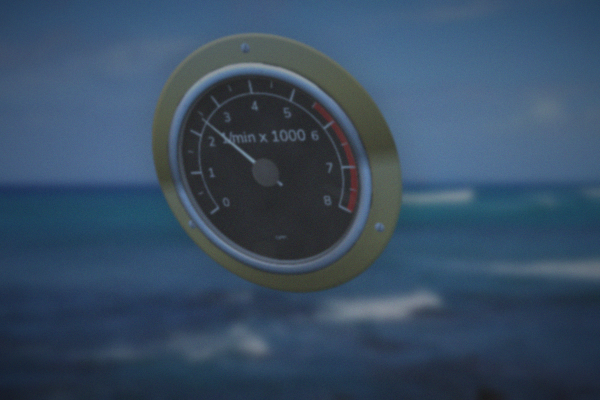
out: 2500 rpm
